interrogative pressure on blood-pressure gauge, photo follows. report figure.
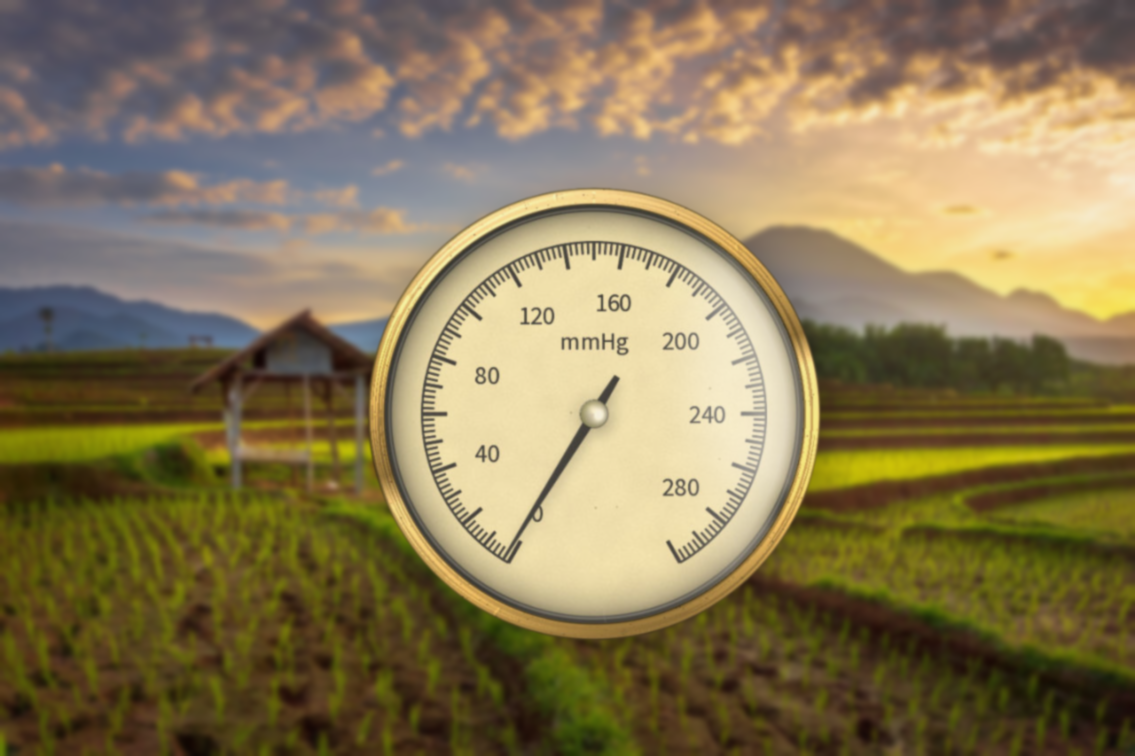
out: 2 mmHg
